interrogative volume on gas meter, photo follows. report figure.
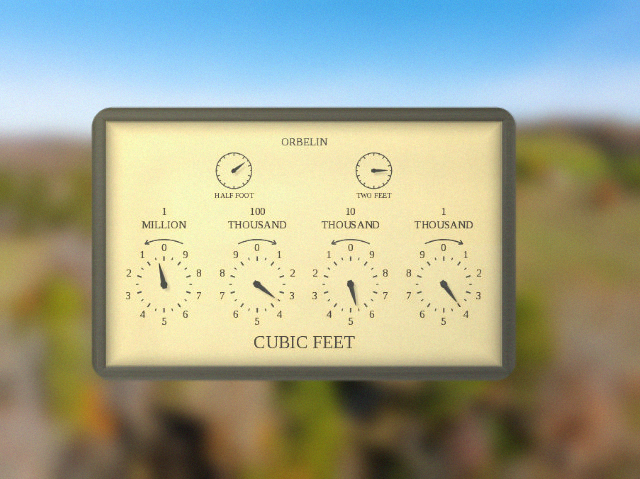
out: 35400 ft³
